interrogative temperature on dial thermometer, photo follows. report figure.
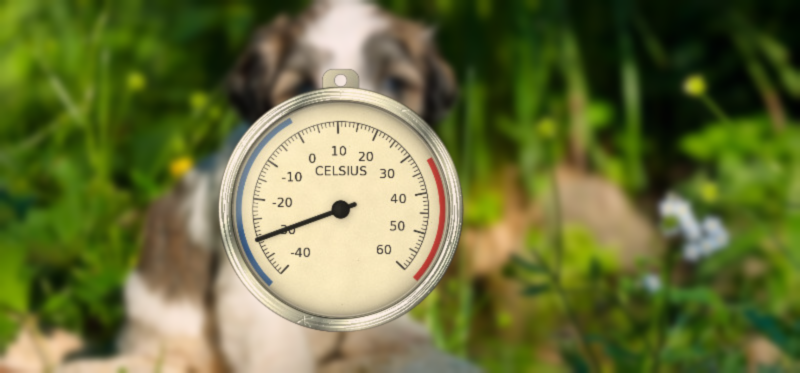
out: -30 °C
